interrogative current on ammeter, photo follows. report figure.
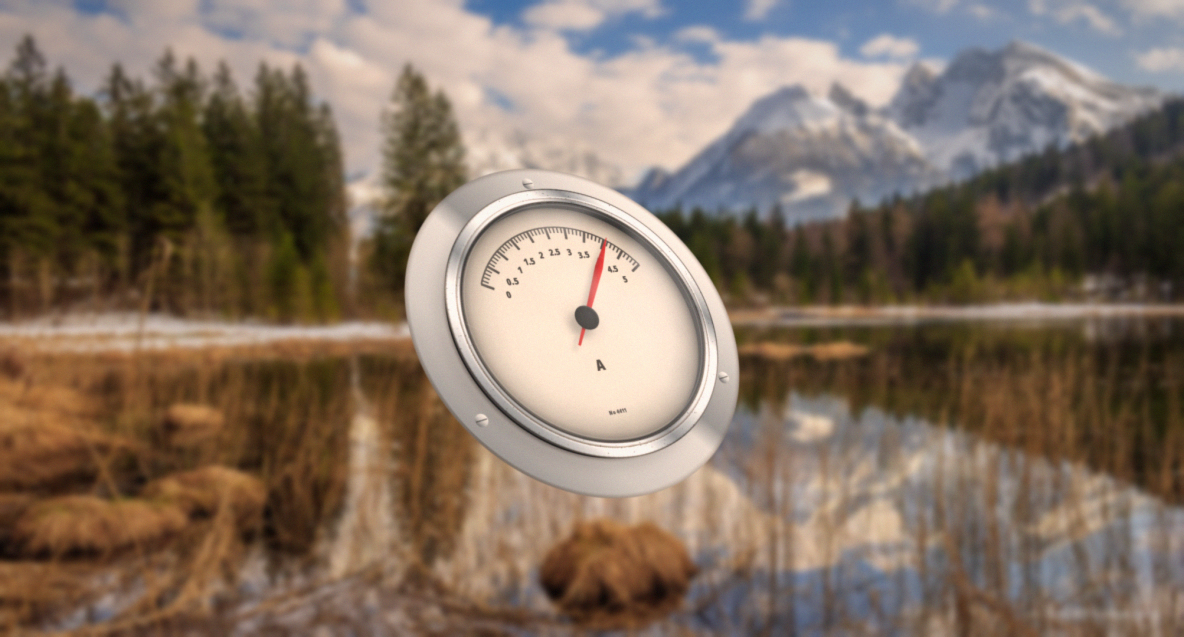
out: 4 A
